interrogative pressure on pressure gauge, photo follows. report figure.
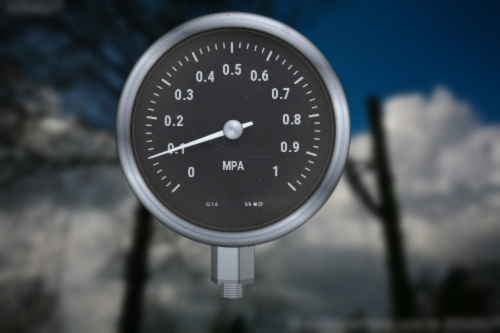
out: 0.1 MPa
